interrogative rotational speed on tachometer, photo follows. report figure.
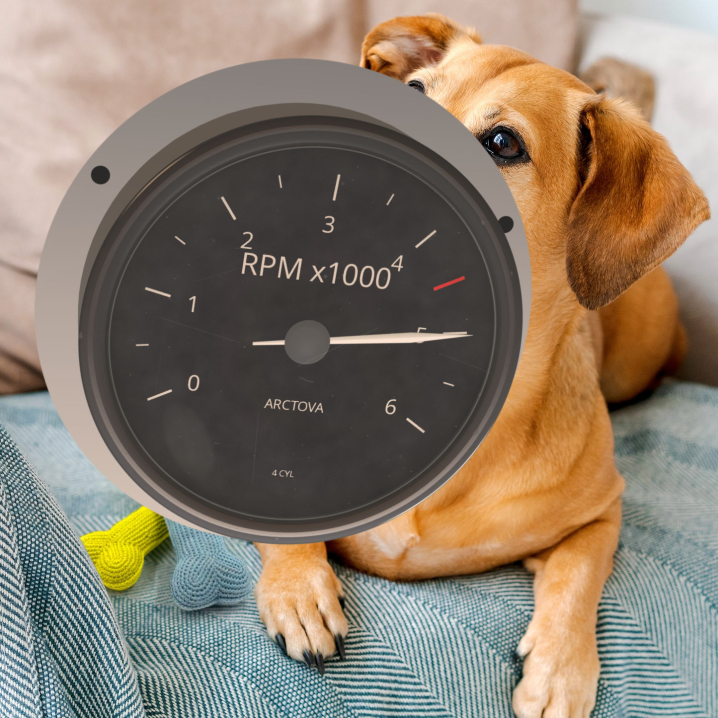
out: 5000 rpm
